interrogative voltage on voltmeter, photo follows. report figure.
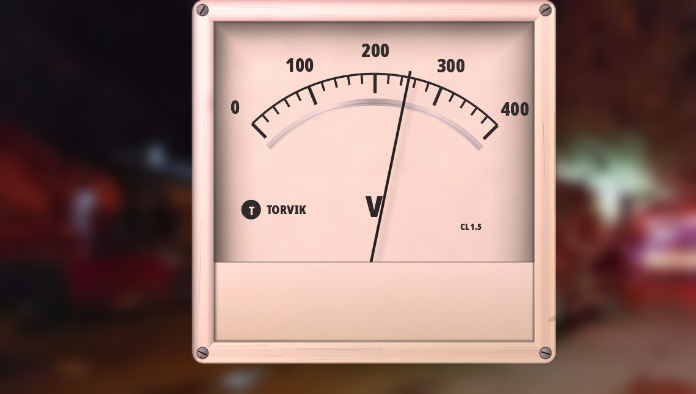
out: 250 V
